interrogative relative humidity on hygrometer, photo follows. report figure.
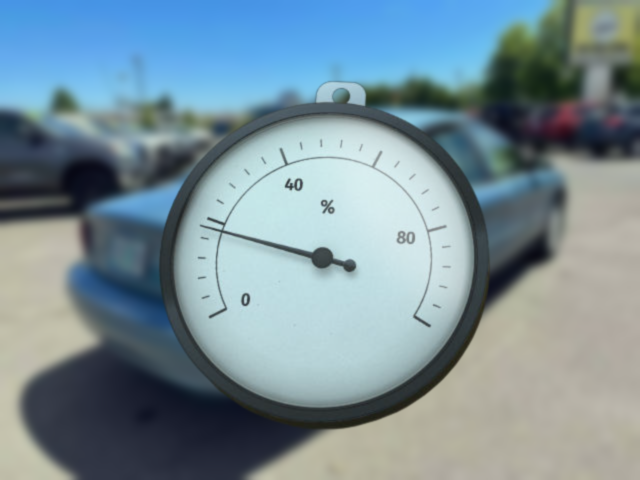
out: 18 %
